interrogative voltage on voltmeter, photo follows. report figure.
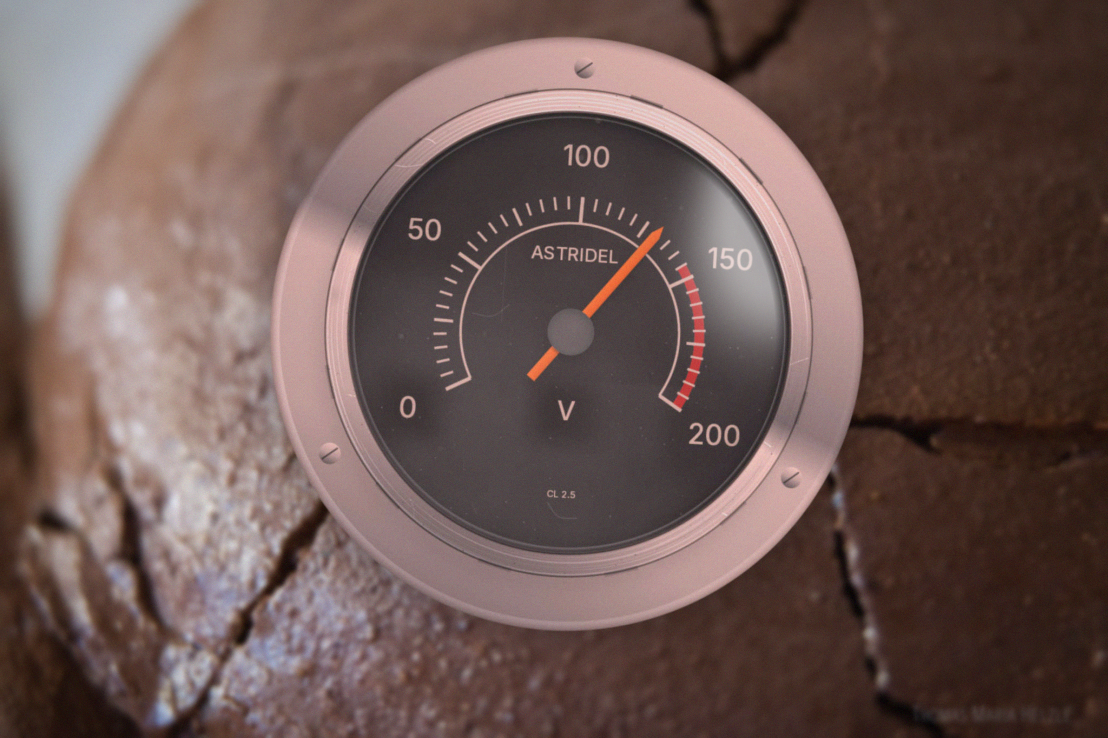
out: 130 V
